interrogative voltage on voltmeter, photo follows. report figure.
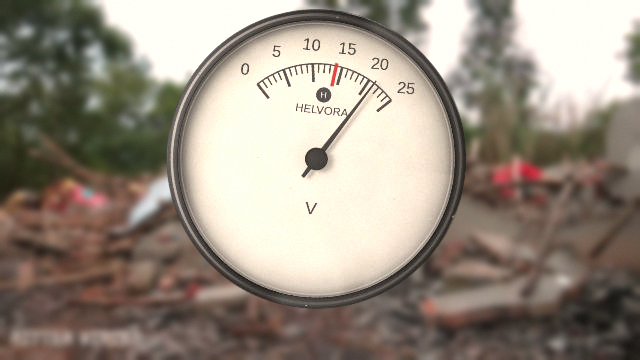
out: 21 V
